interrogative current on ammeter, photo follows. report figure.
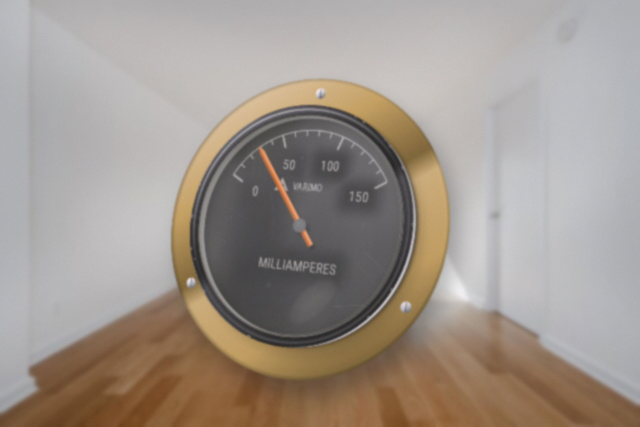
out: 30 mA
